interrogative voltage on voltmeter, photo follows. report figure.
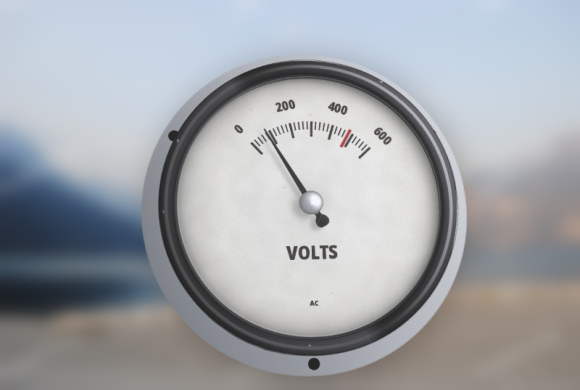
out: 80 V
